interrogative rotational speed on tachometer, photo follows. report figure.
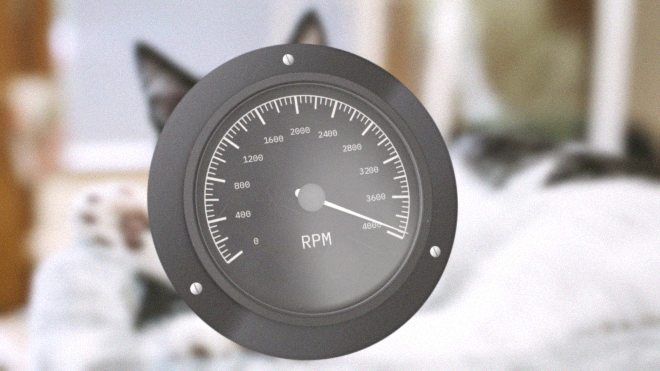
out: 3950 rpm
